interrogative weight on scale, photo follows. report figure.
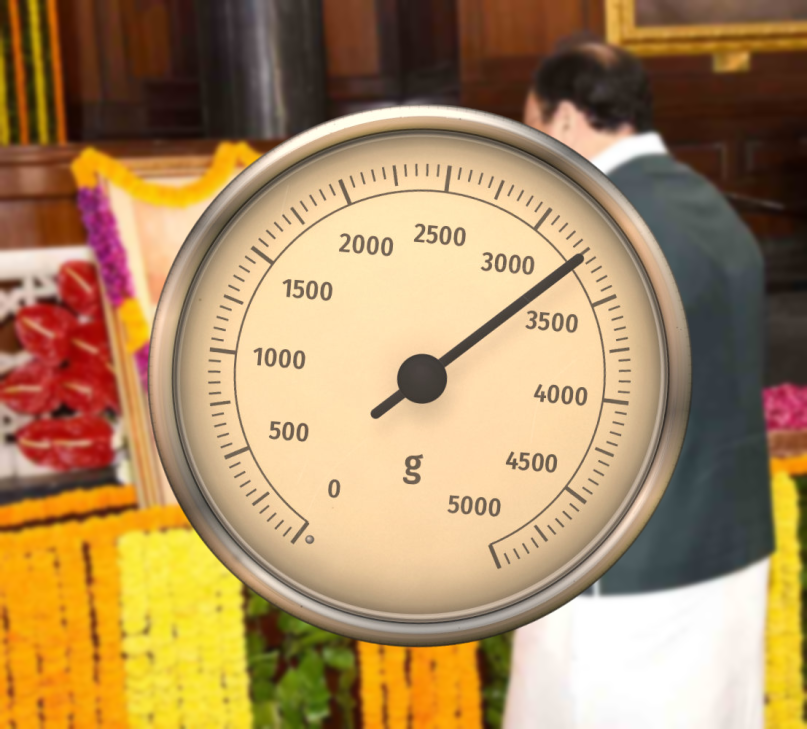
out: 3250 g
